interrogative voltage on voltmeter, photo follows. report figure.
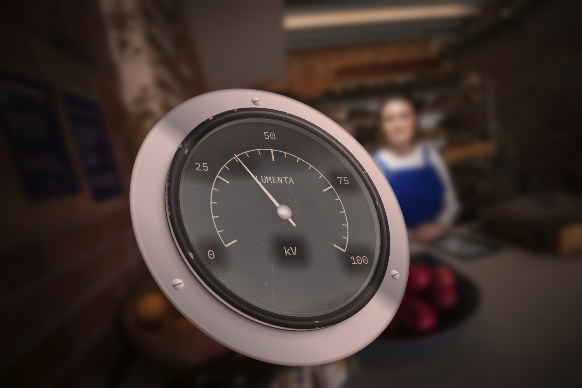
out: 35 kV
